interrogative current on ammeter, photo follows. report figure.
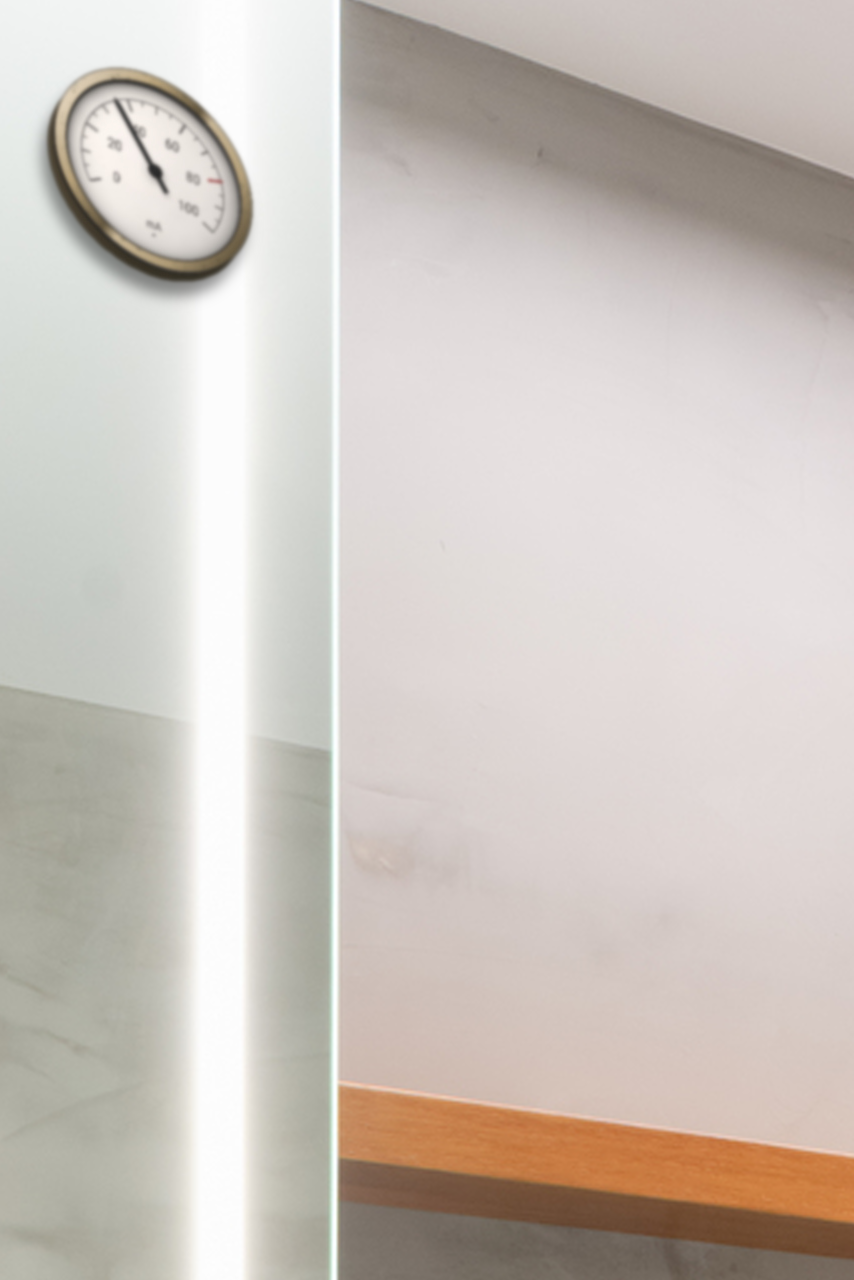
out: 35 mA
